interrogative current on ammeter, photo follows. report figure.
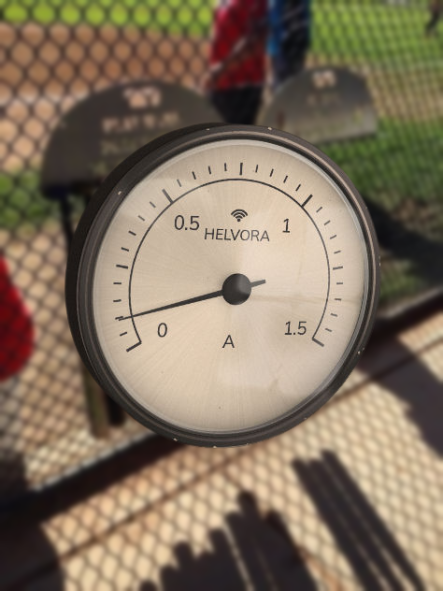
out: 0.1 A
